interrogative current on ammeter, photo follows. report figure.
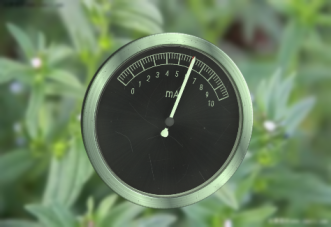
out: 6 mA
